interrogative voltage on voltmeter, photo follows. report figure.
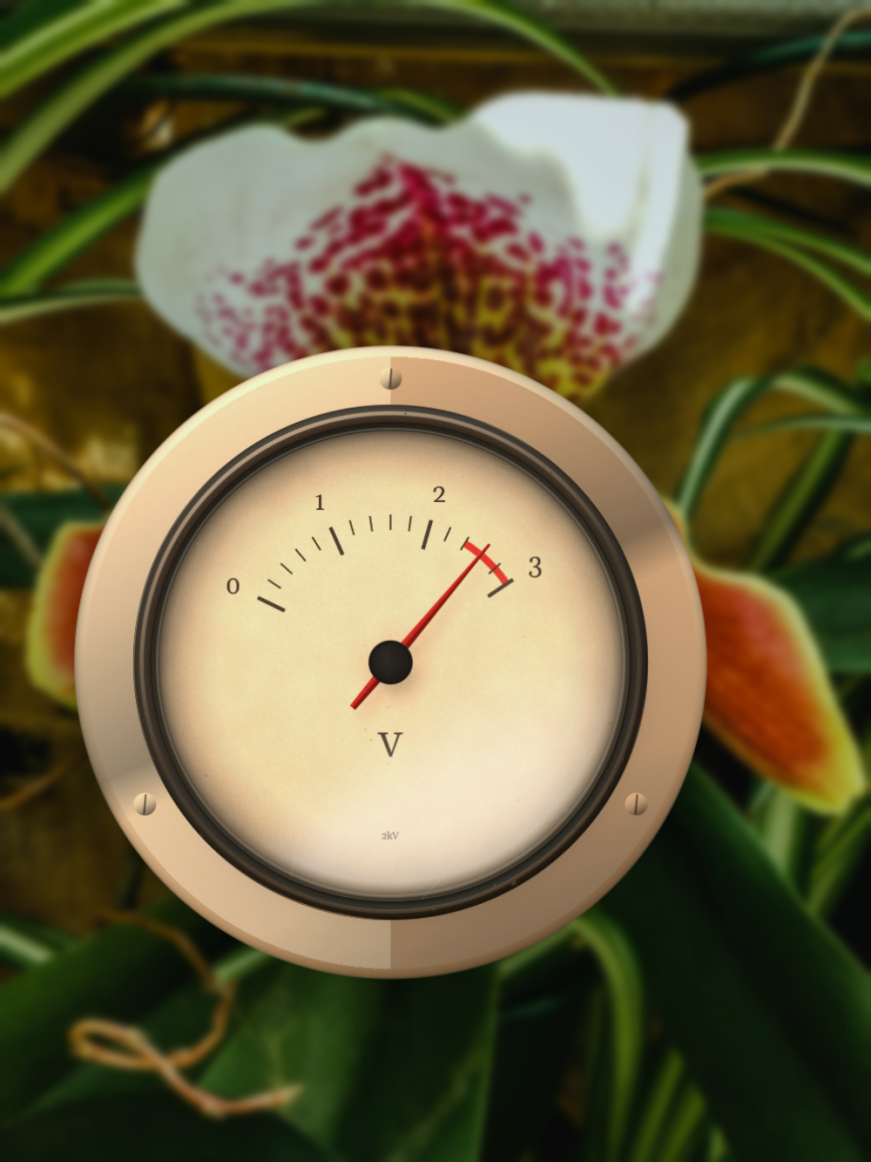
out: 2.6 V
